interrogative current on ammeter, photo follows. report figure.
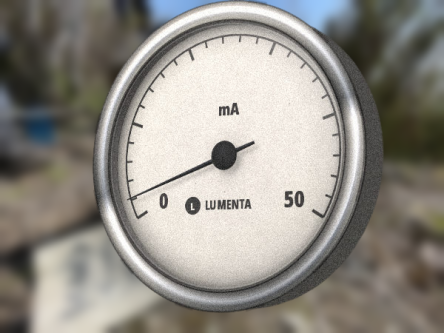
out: 2 mA
